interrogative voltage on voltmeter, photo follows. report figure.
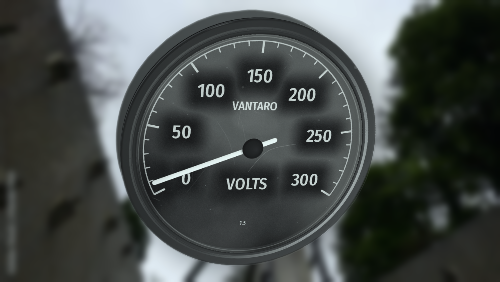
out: 10 V
